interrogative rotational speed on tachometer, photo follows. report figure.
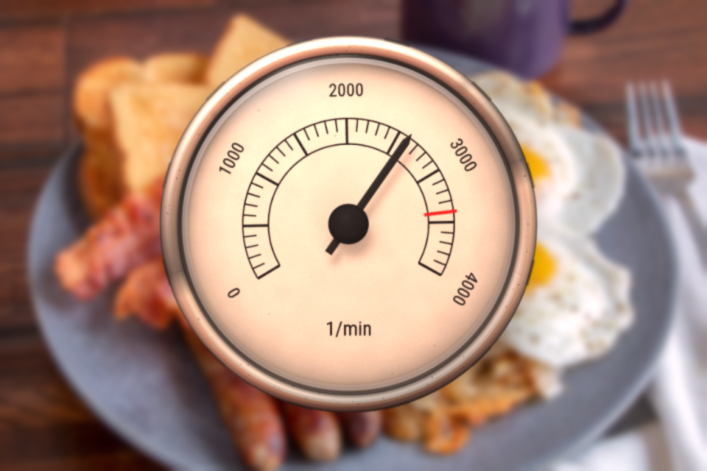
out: 2600 rpm
